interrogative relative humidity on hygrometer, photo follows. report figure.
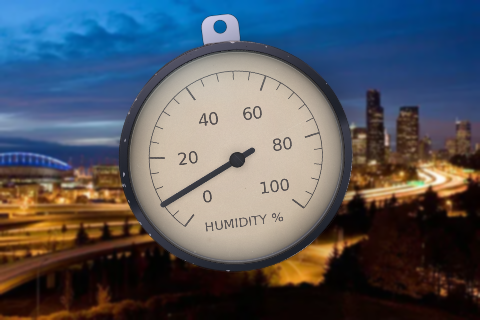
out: 8 %
